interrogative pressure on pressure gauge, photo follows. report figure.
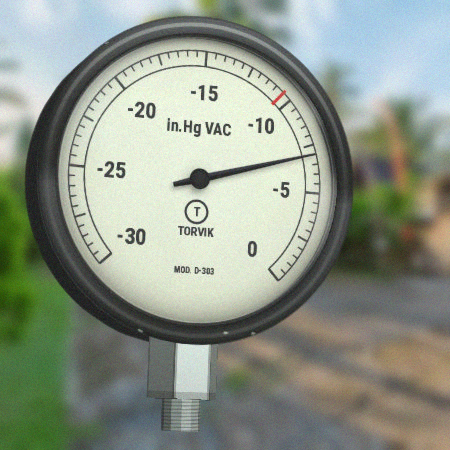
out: -7 inHg
